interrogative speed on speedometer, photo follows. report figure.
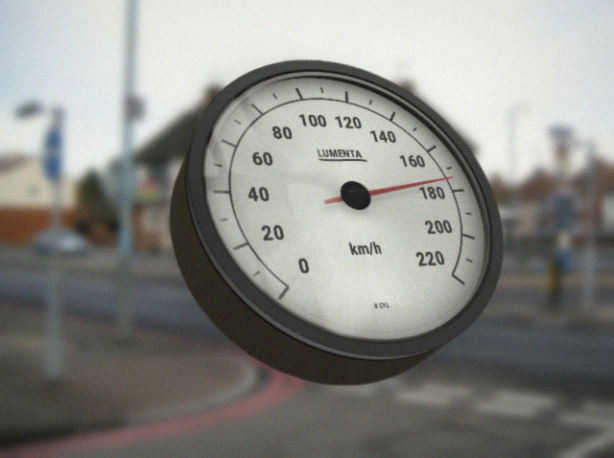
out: 175 km/h
